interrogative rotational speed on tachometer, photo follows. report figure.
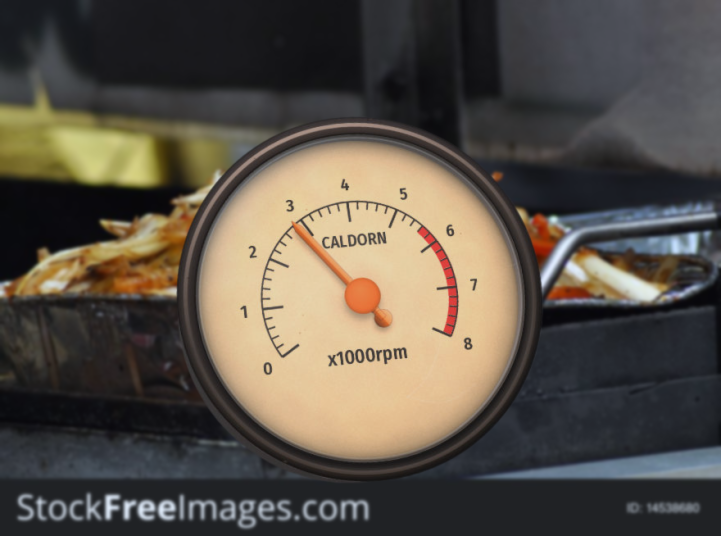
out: 2800 rpm
